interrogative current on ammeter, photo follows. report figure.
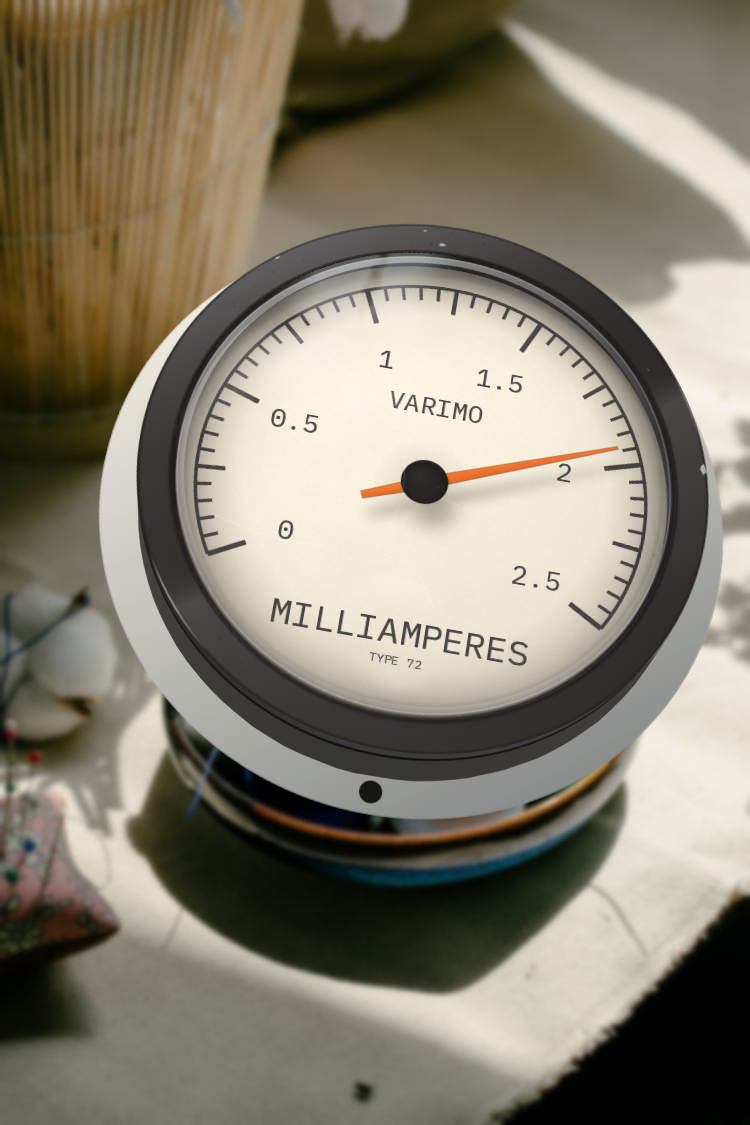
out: 1.95 mA
